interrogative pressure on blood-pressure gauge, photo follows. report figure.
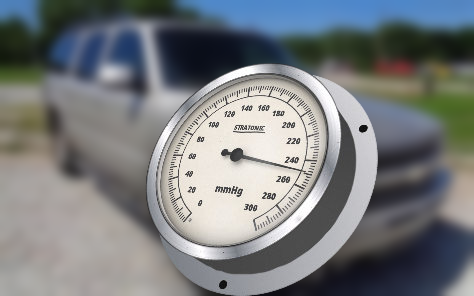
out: 250 mmHg
